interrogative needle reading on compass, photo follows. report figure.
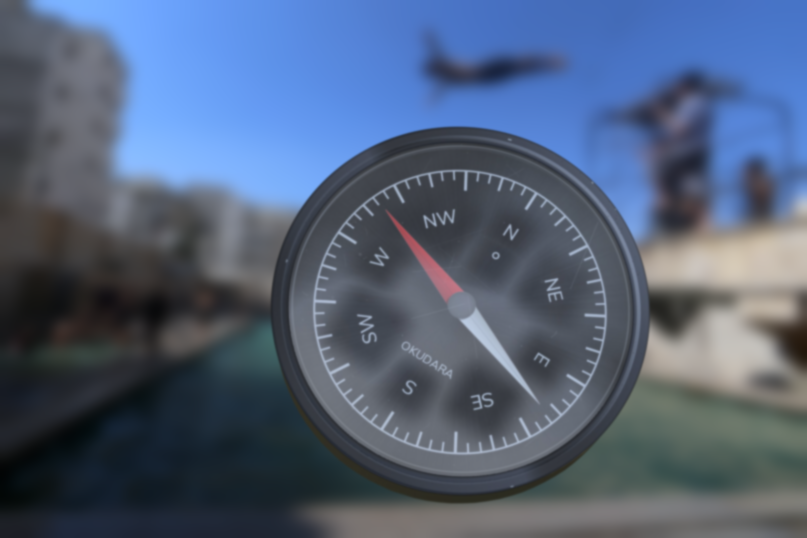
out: 290 °
